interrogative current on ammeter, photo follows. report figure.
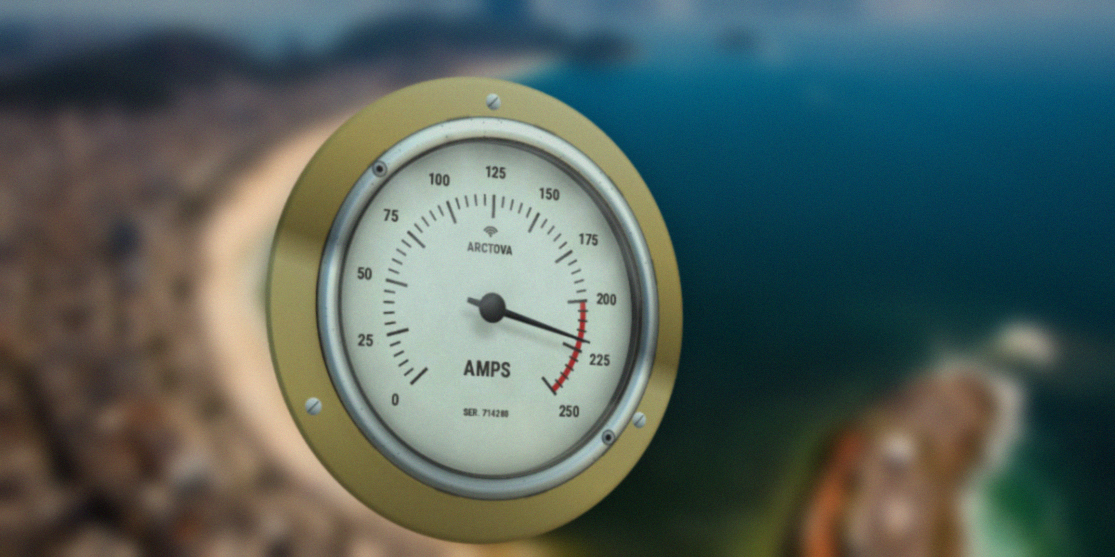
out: 220 A
